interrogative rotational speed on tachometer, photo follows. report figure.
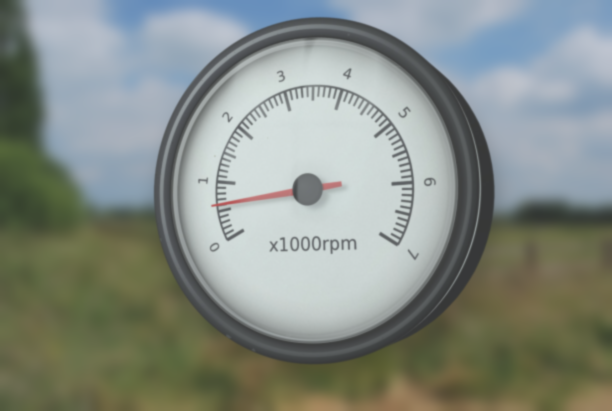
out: 600 rpm
